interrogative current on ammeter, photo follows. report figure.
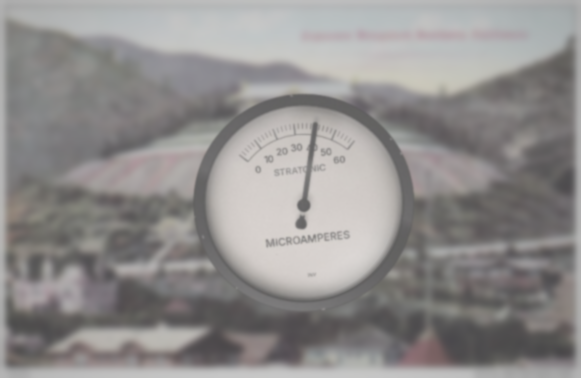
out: 40 µA
